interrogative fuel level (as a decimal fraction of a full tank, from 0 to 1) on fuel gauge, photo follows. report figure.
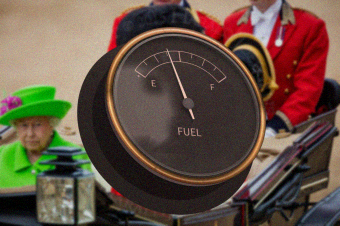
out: 0.375
